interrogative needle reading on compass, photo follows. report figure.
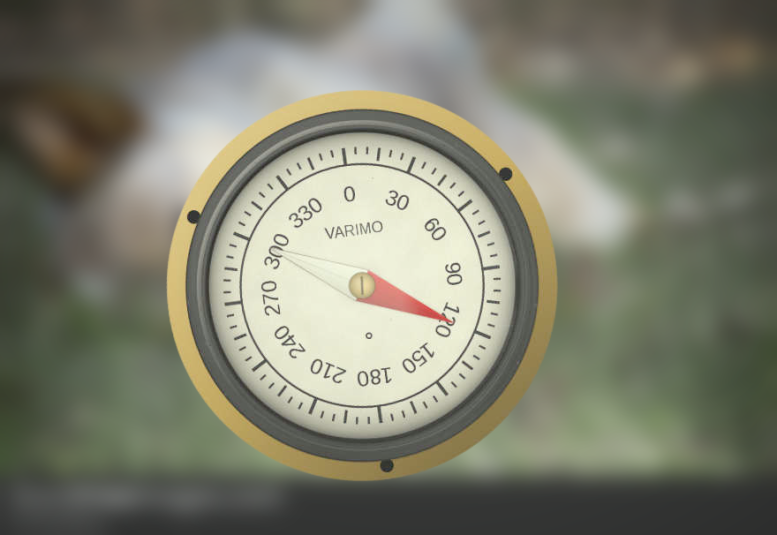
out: 120 °
